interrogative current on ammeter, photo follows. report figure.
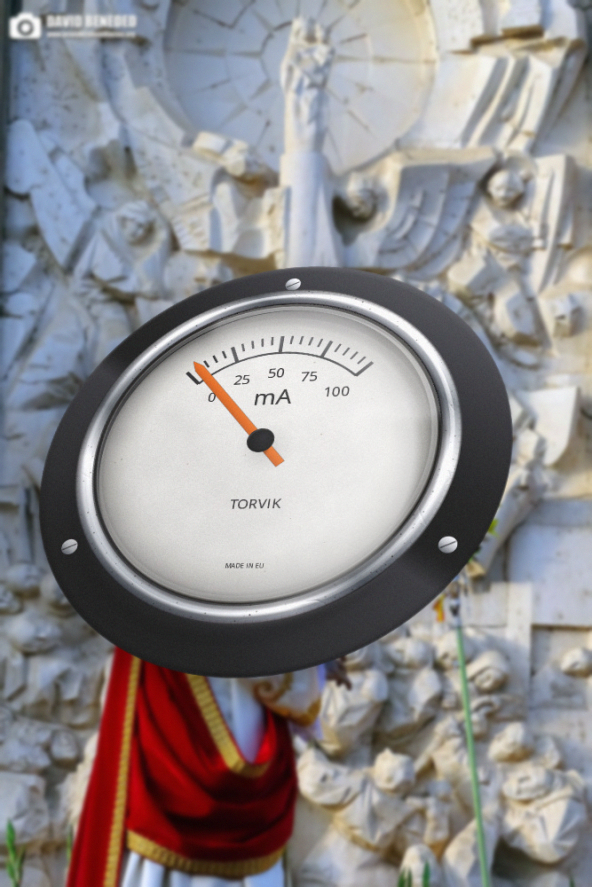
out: 5 mA
